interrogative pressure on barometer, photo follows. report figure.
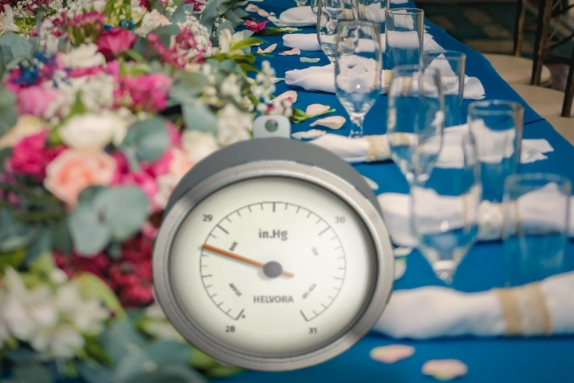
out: 28.8 inHg
